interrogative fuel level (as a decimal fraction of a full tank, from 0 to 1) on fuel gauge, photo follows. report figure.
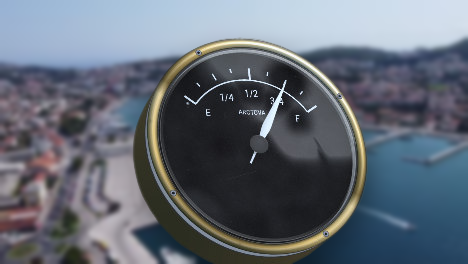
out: 0.75
